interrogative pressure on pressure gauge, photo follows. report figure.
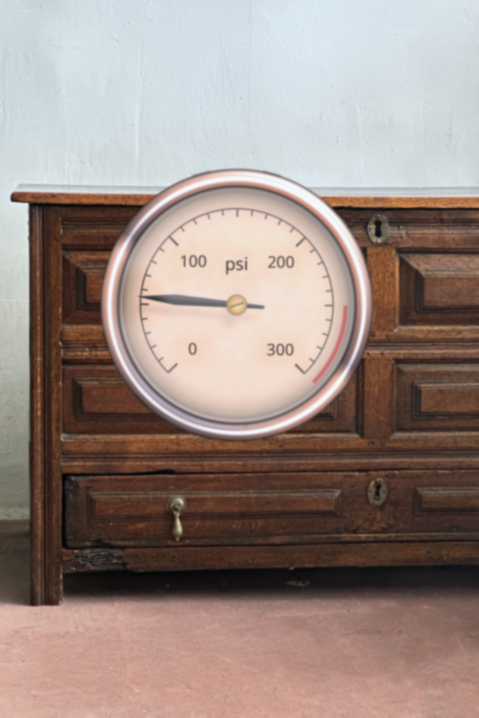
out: 55 psi
